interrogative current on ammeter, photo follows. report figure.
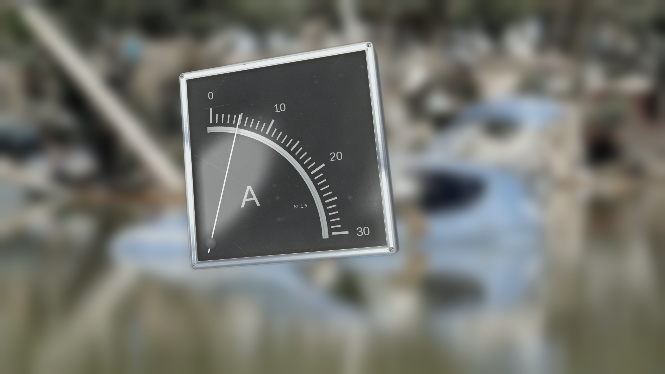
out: 5 A
